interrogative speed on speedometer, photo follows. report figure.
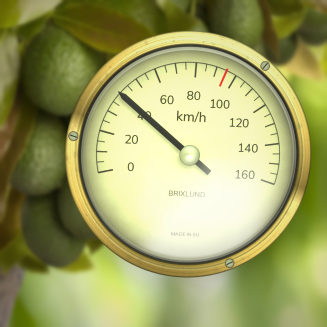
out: 40 km/h
